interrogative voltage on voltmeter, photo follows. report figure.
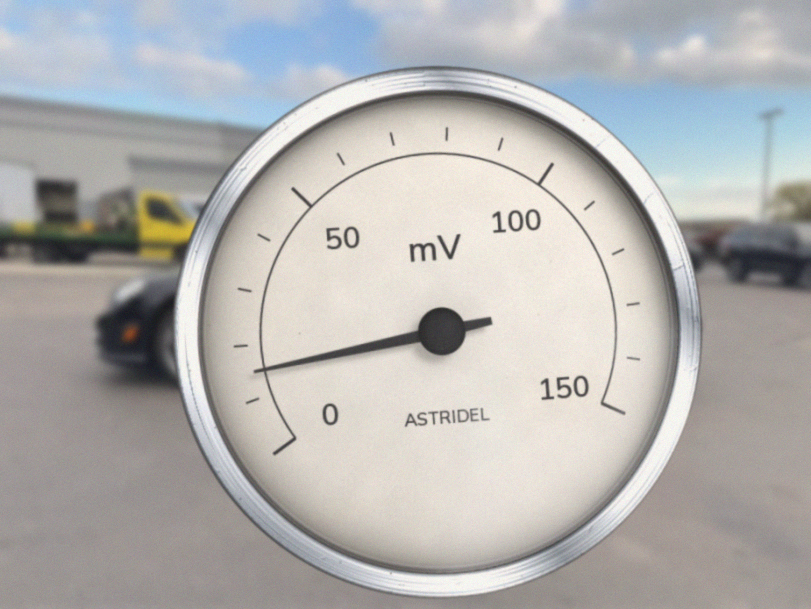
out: 15 mV
